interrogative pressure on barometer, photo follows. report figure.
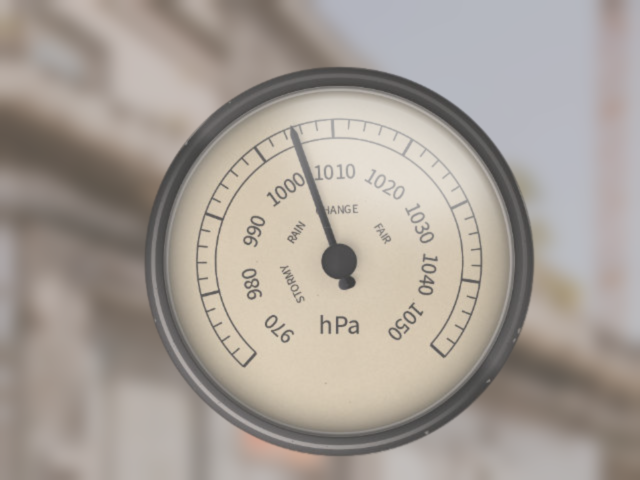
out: 1005 hPa
